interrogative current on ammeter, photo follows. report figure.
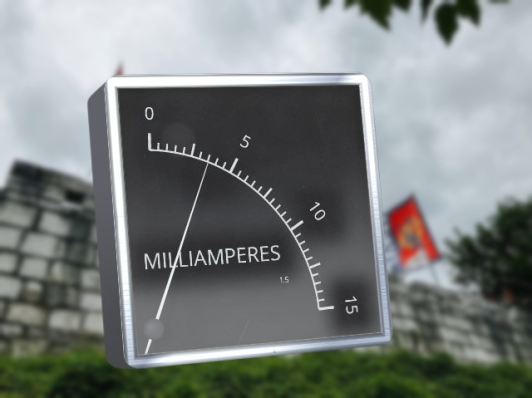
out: 3.5 mA
